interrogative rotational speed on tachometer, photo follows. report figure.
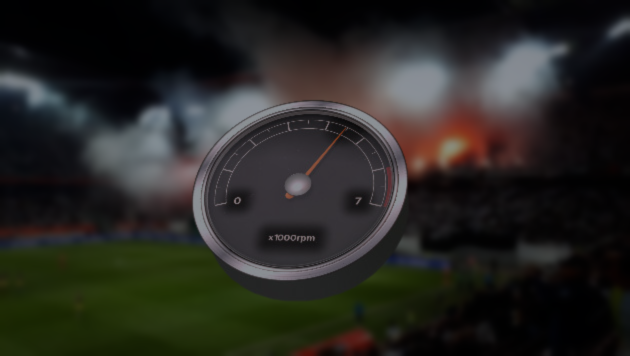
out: 4500 rpm
